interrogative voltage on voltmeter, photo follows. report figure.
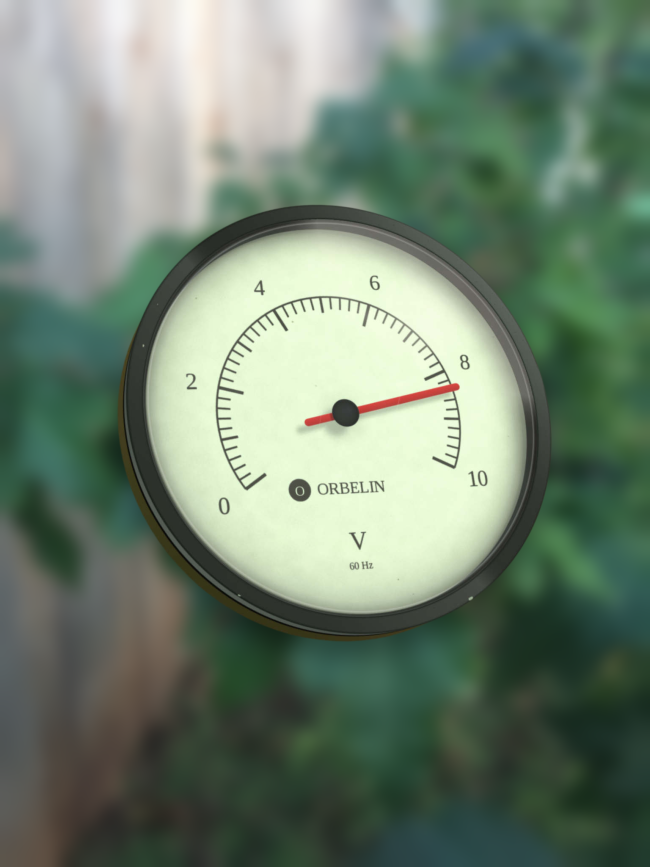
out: 8.4 V
